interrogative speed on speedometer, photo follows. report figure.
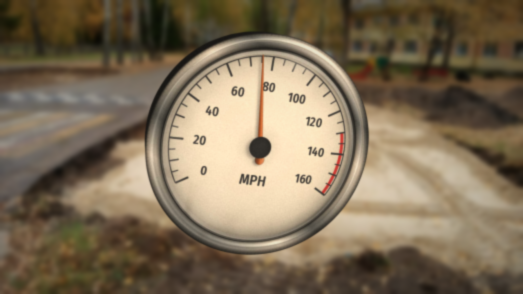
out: 75 mph
